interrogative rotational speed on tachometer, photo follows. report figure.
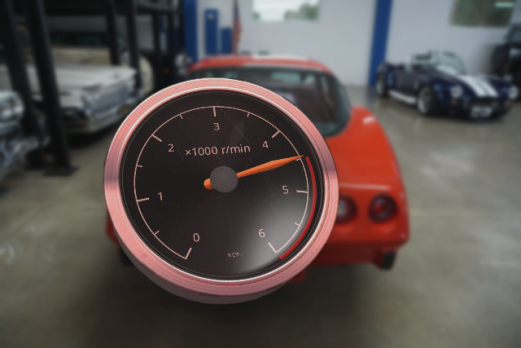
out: 4500 rpm
